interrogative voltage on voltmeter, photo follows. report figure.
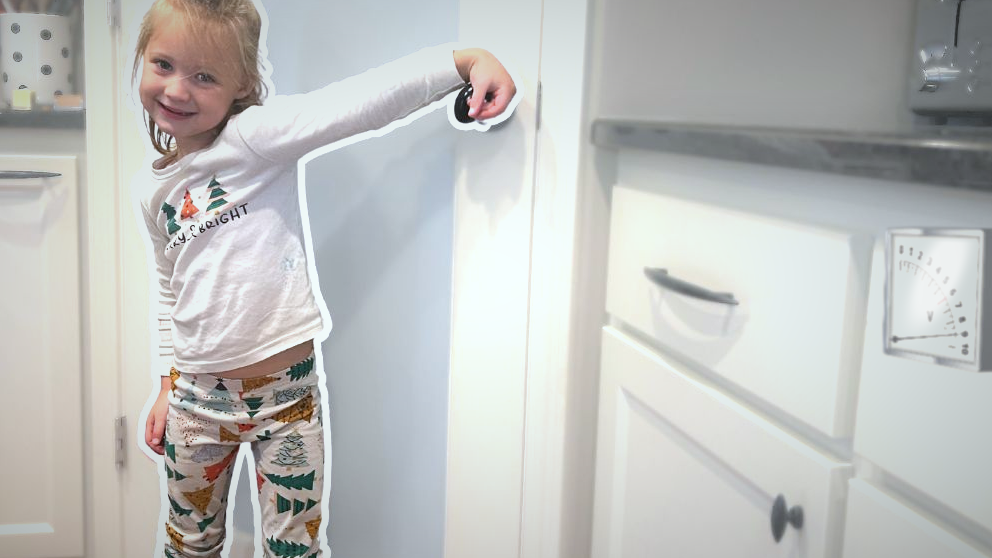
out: 9 V
